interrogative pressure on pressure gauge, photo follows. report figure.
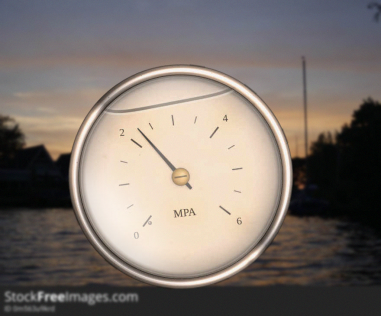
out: 2.25 MPa
